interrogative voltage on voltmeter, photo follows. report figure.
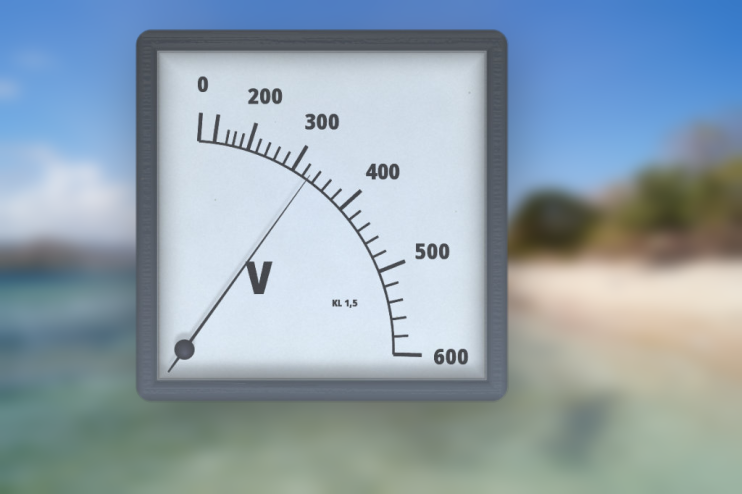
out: 330 V
